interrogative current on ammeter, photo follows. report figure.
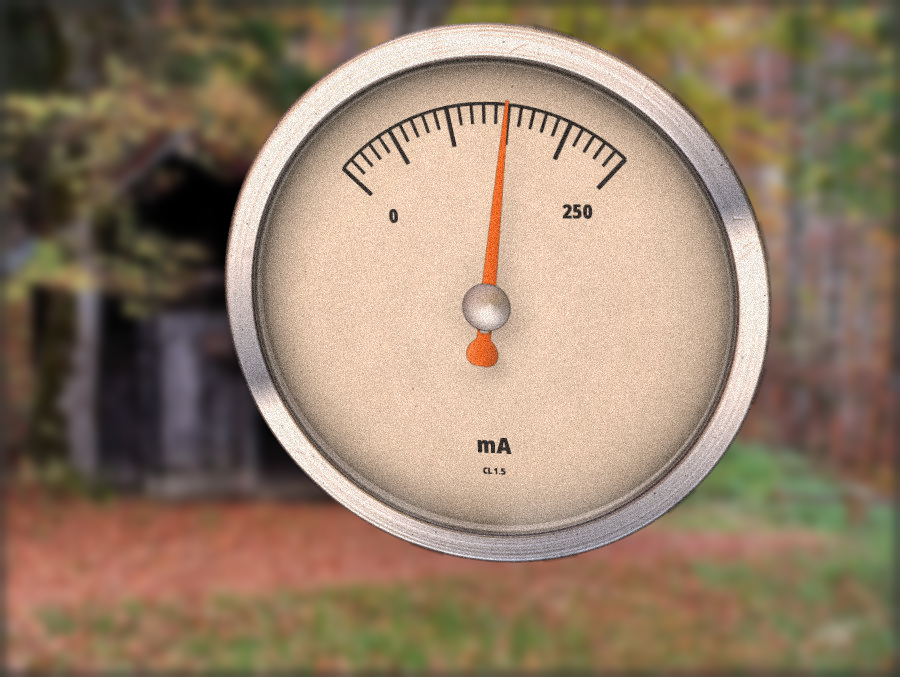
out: 150 mA
